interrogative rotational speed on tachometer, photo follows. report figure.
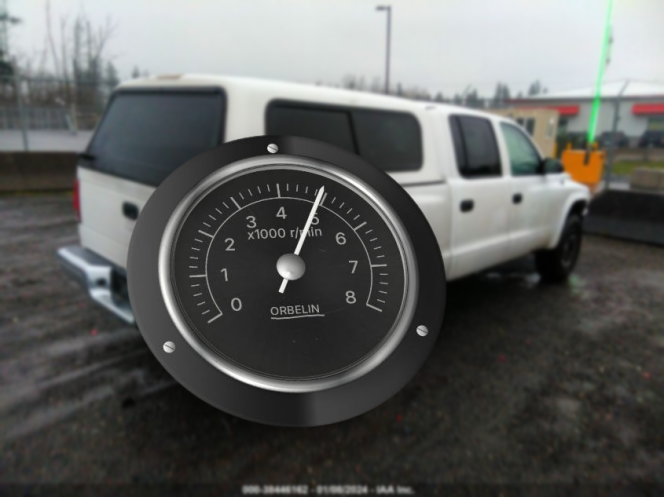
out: 4900 rpm
